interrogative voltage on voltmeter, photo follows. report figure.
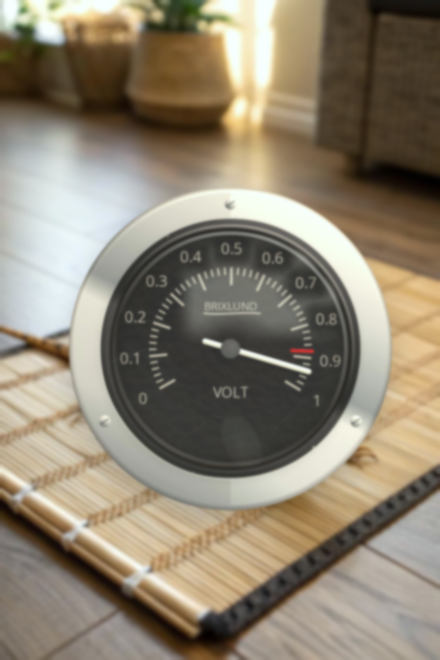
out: 0.94 V
